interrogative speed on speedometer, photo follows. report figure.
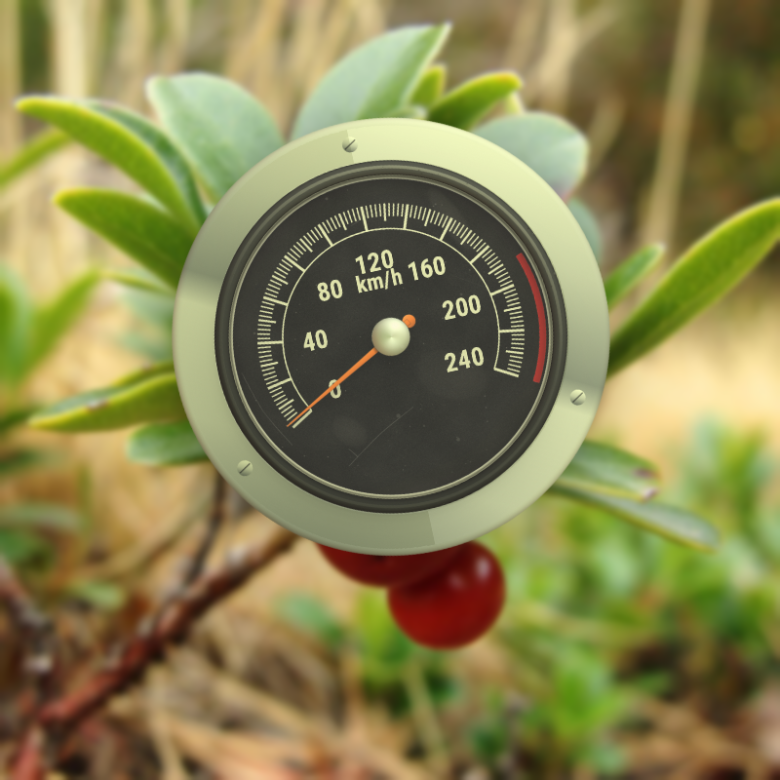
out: 2 km/h
